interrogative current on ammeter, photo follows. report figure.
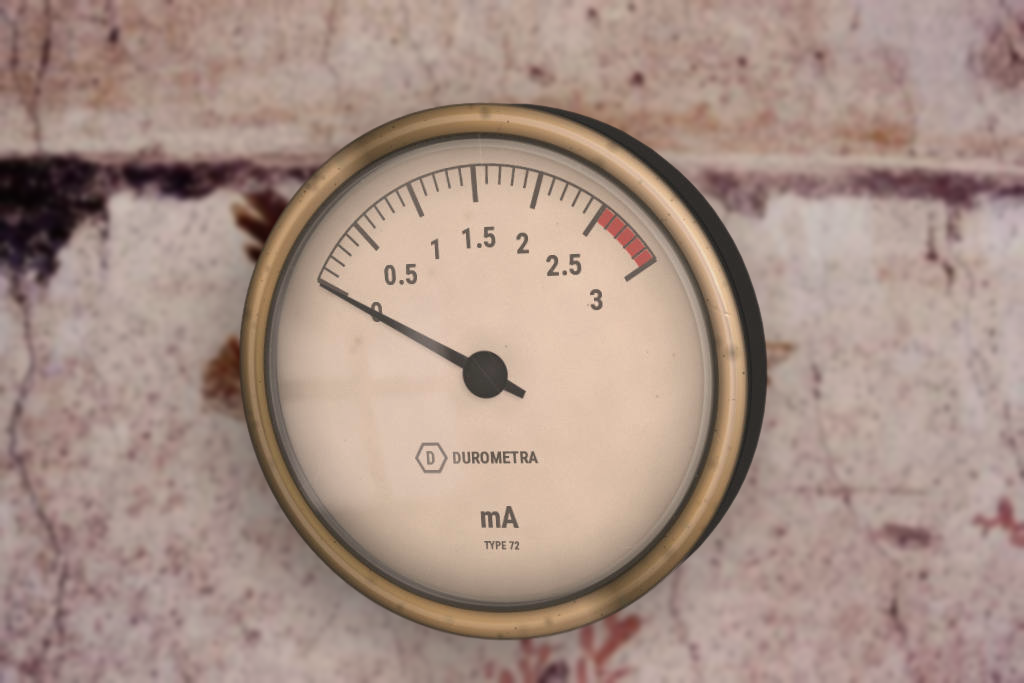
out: 0 mA
